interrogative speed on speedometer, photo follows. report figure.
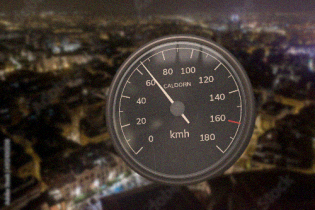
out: 65 km/h
